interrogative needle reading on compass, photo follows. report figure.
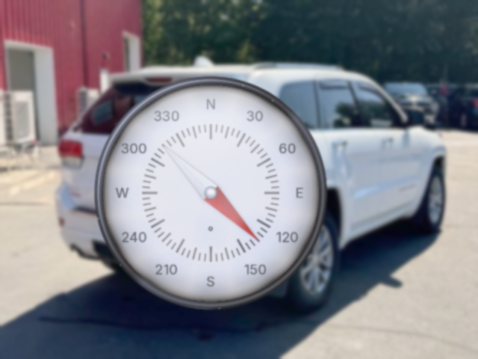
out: 135 °
